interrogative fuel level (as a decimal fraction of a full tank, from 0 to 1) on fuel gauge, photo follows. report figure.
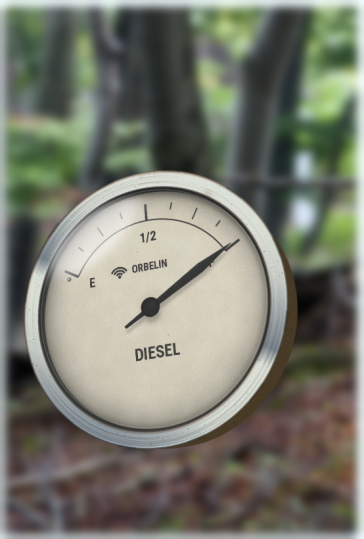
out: 1
